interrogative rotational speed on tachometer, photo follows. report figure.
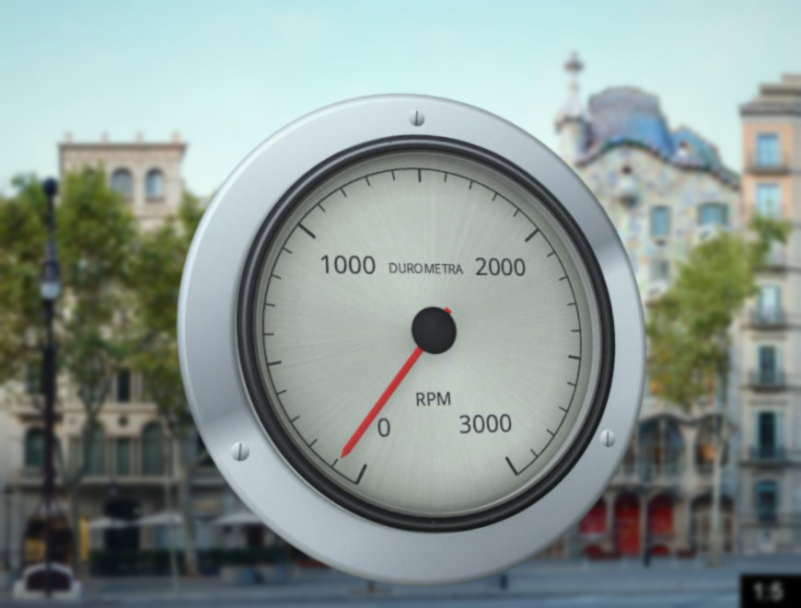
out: 100 rpm
